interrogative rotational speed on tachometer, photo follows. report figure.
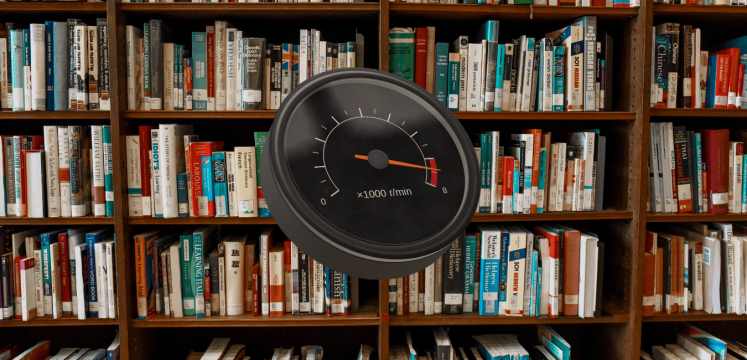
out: 7500 rpm
